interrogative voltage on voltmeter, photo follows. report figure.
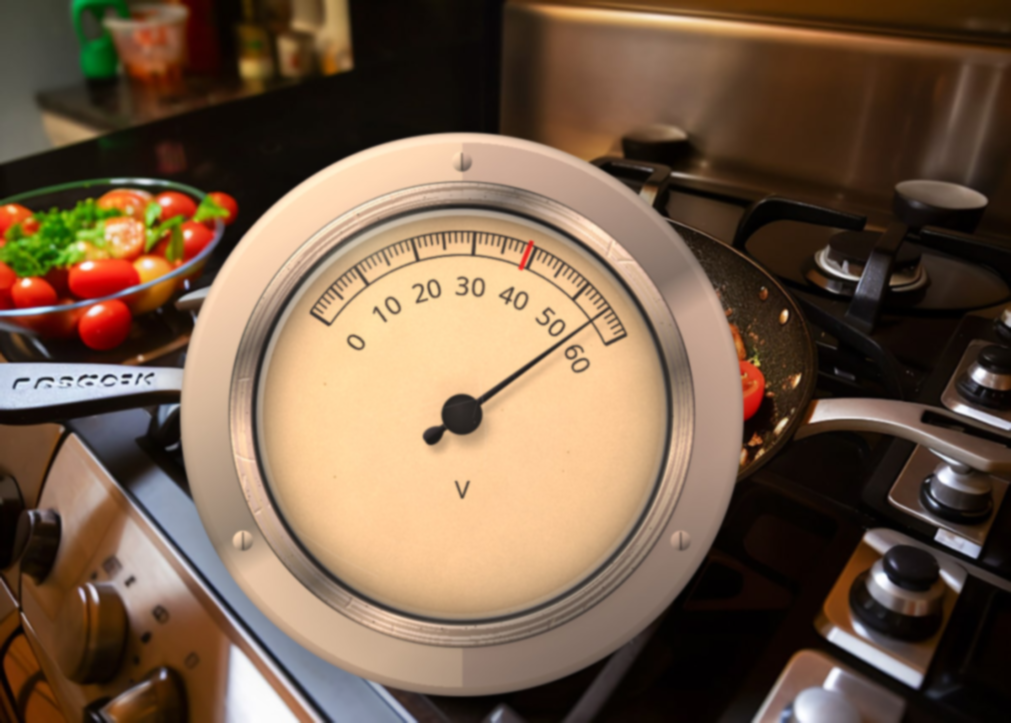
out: 55 V
